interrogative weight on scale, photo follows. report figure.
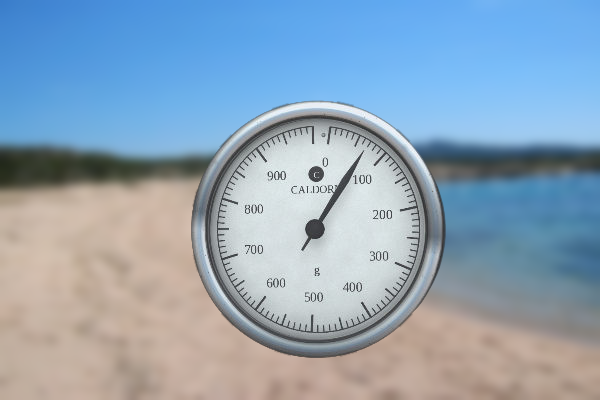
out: 70 g
